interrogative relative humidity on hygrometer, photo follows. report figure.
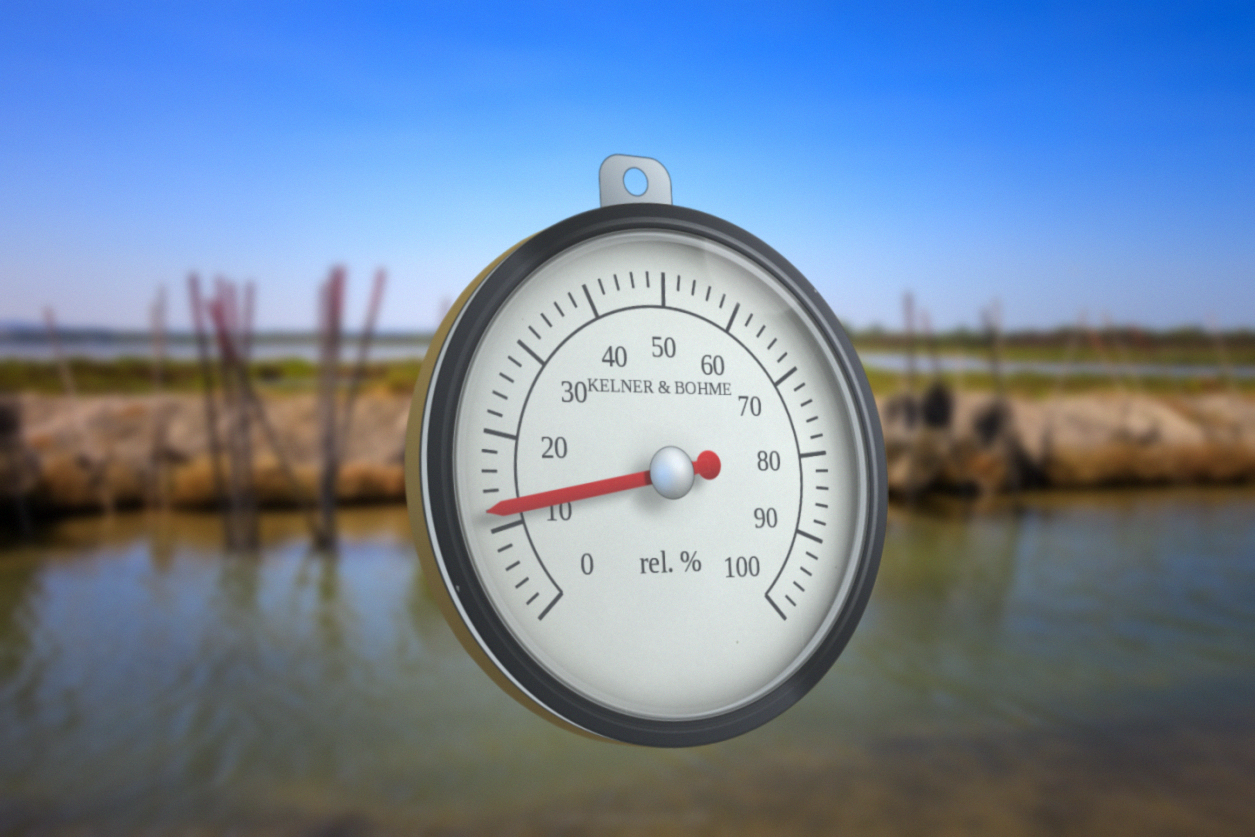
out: 12 %
